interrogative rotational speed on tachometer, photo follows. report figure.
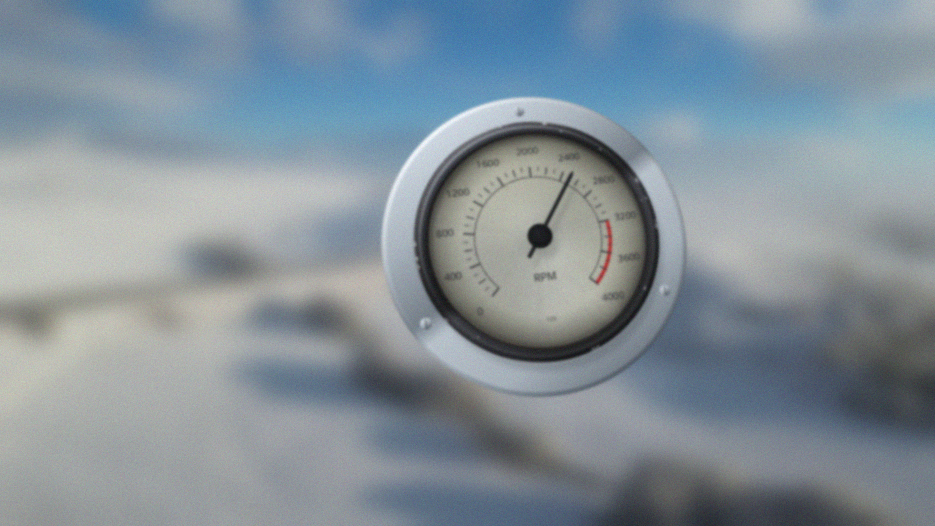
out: 2500 rpm
